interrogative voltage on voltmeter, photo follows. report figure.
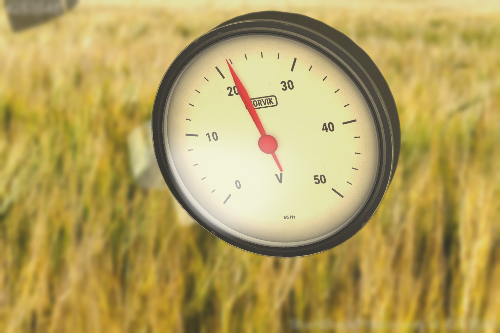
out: 22 V
